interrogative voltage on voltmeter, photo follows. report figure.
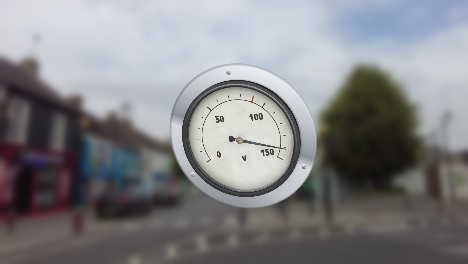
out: 140 V
